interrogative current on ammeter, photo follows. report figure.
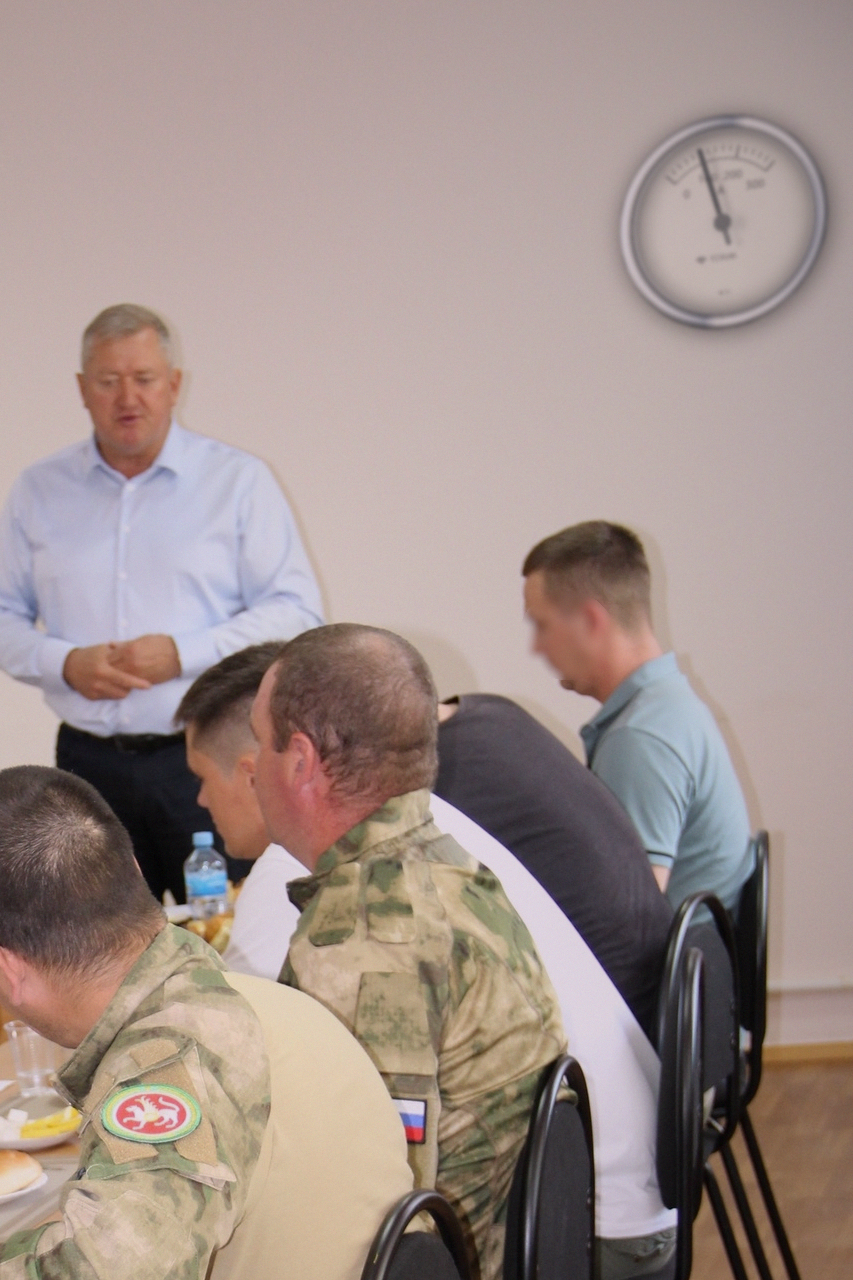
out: 100 A
